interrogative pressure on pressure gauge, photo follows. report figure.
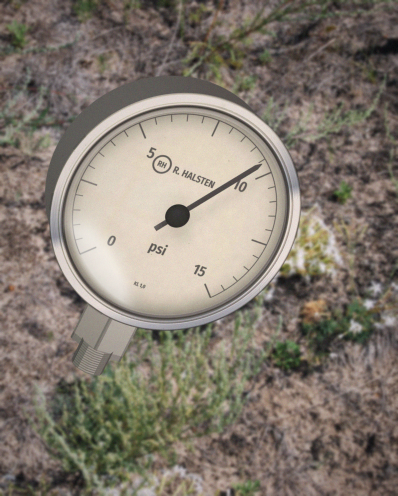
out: 9.5 psi
